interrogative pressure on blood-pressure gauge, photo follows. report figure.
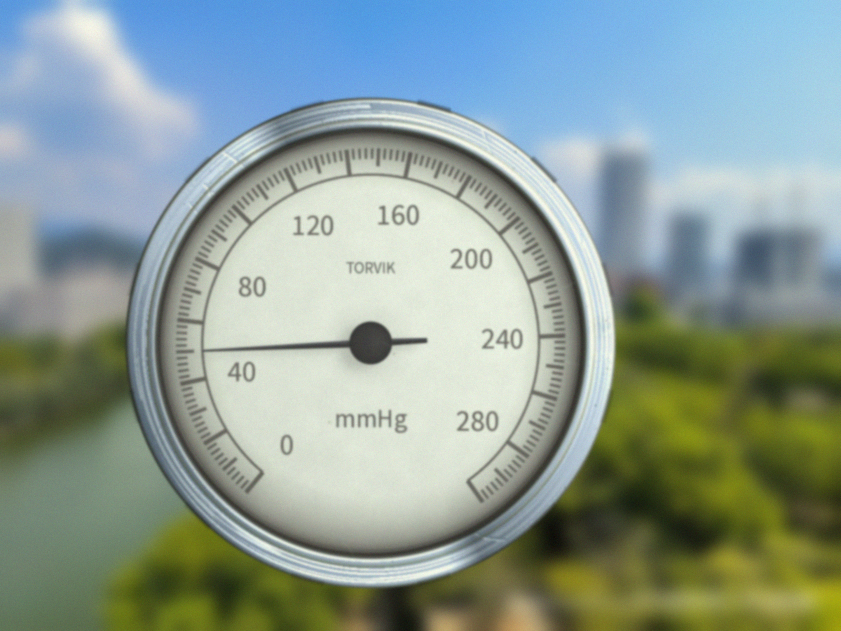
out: 50 mmHg
